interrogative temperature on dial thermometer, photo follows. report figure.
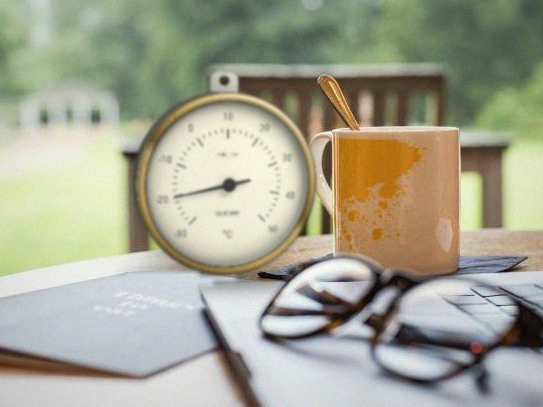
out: -20 °C
